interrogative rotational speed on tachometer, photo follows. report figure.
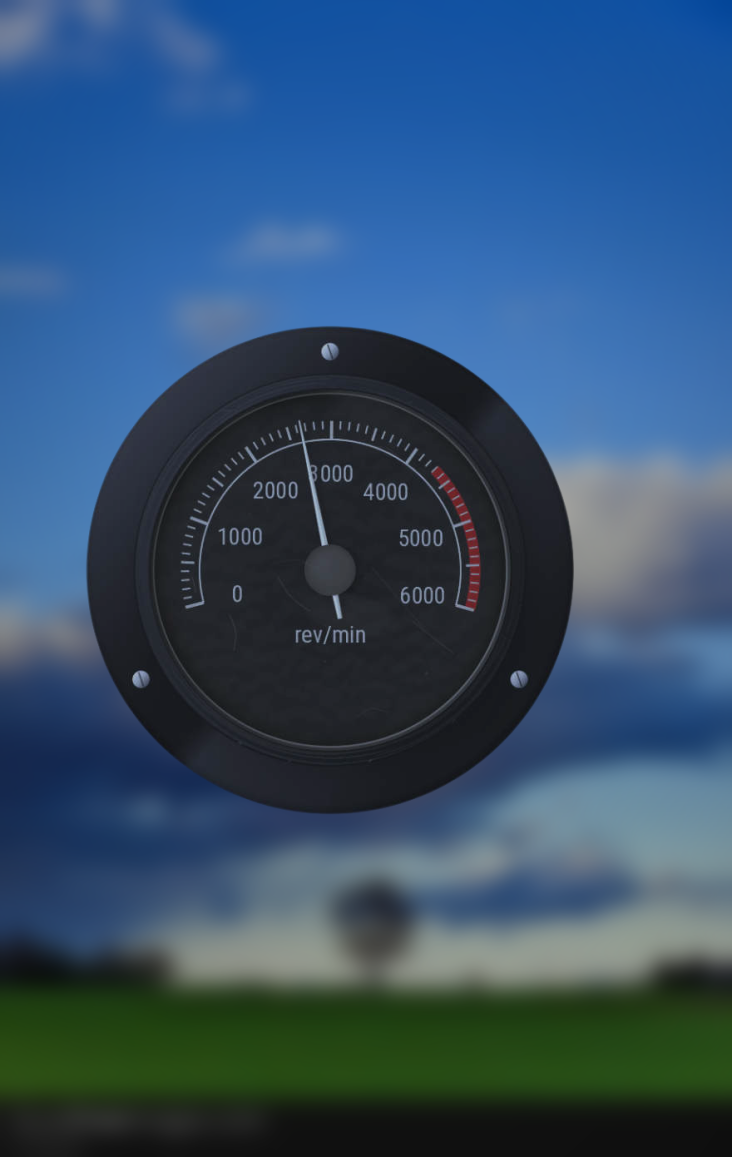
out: 2650 rpm
